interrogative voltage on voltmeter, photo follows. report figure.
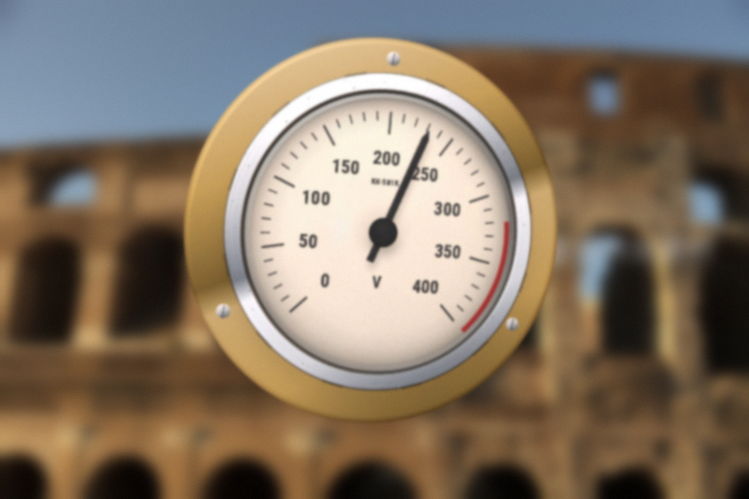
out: 230 V
